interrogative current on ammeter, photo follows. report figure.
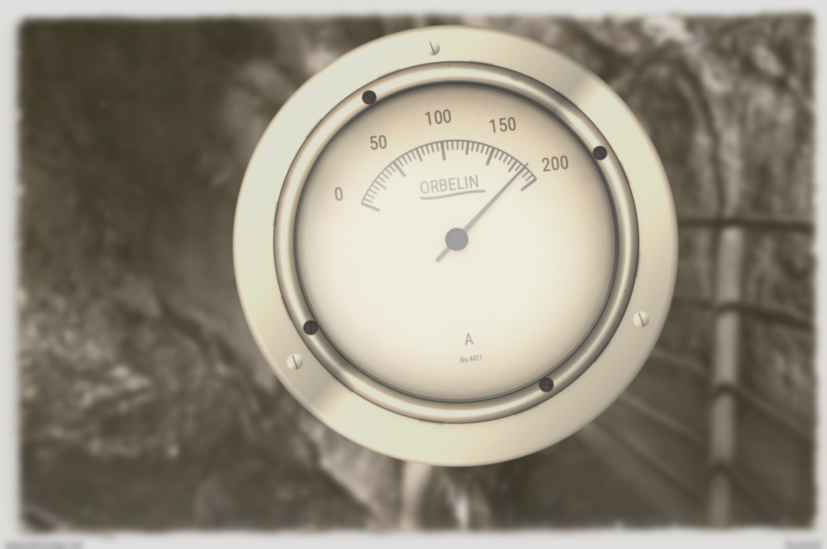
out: 185 A
